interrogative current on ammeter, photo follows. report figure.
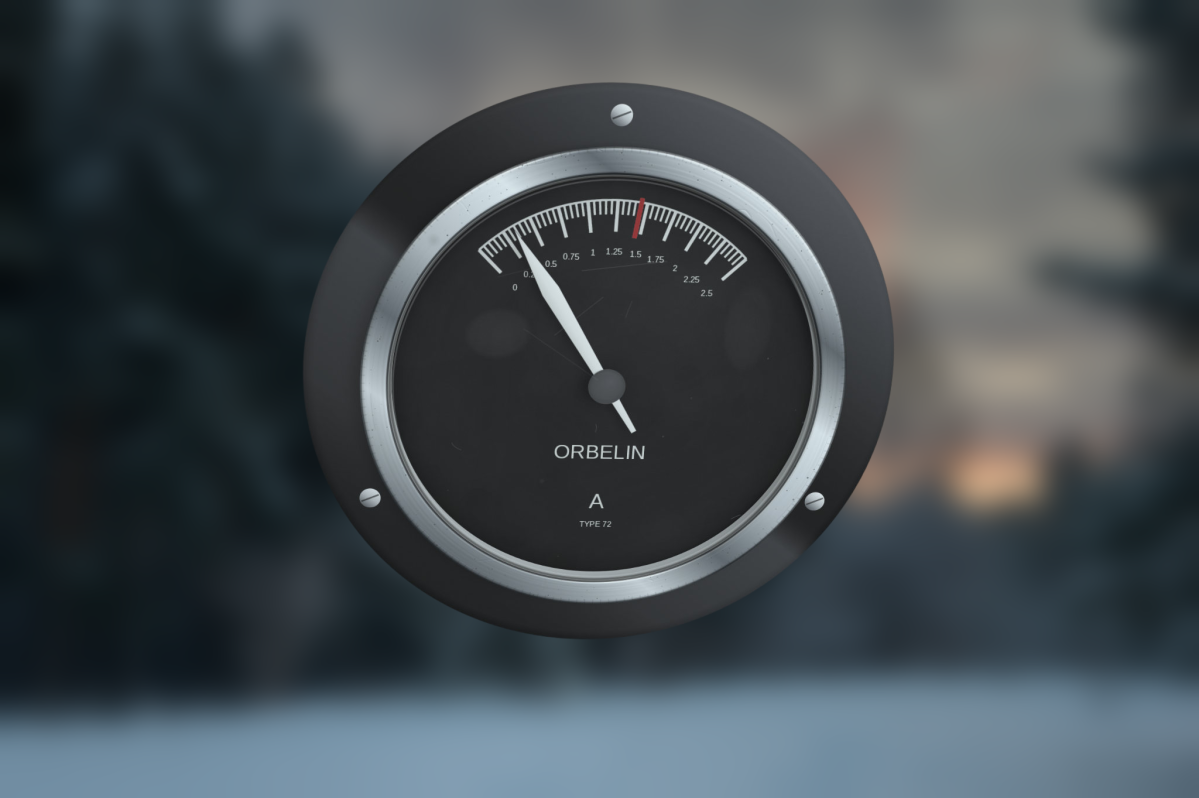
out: 0.35 A
